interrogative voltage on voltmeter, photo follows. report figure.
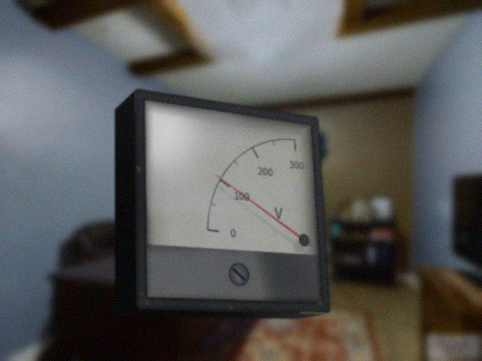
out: 100 V
